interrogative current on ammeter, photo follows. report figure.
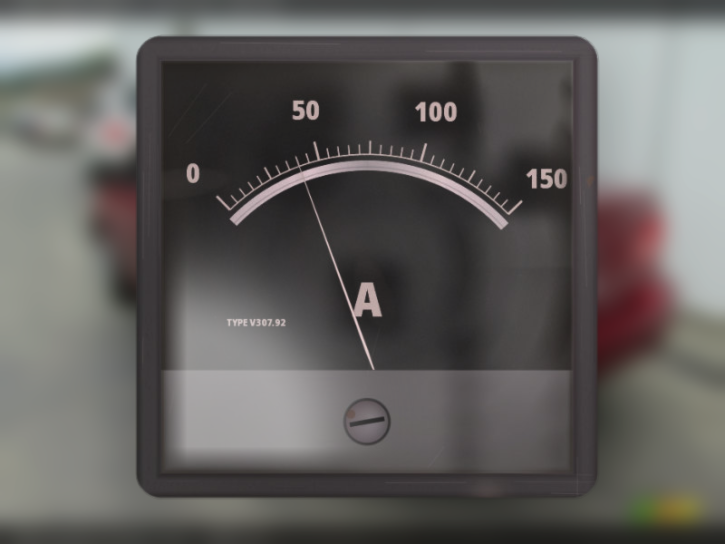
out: 40 A
